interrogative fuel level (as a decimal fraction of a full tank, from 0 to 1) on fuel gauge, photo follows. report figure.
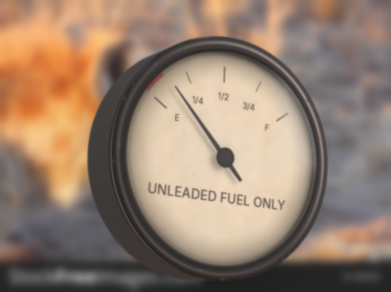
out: 0.125
